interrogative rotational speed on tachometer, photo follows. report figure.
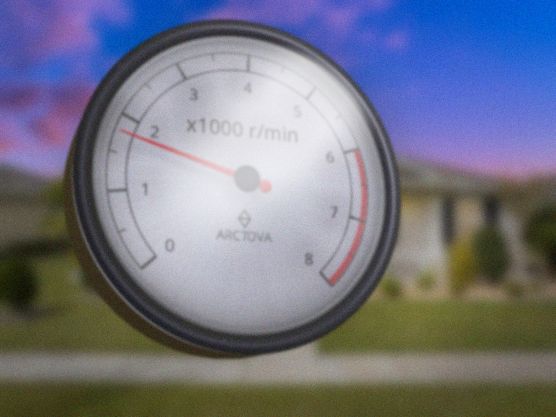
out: 1750 rpm
